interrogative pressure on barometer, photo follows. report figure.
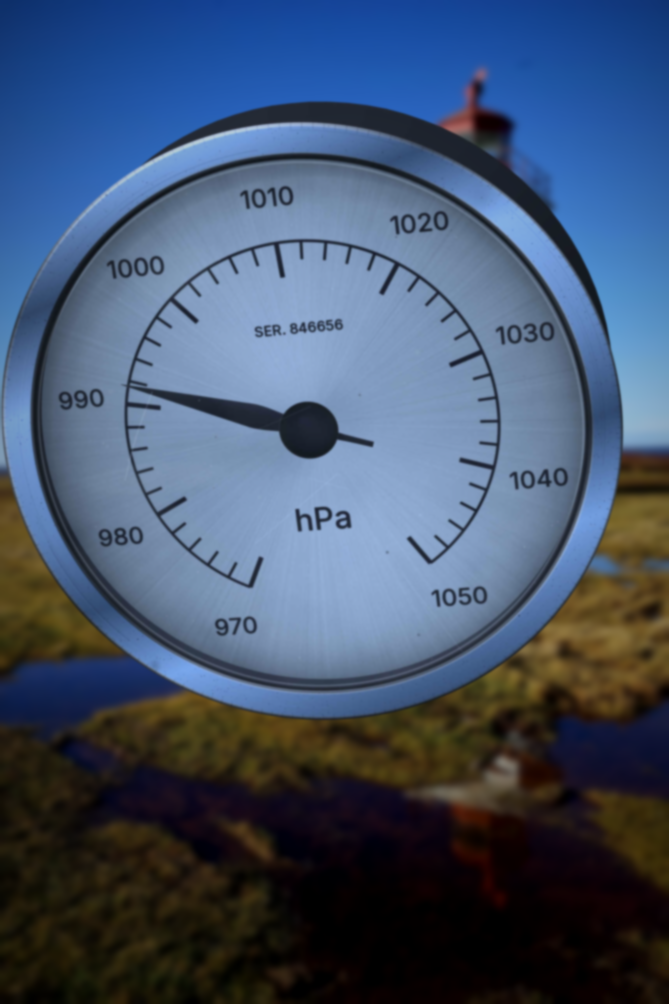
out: 992 hPa
